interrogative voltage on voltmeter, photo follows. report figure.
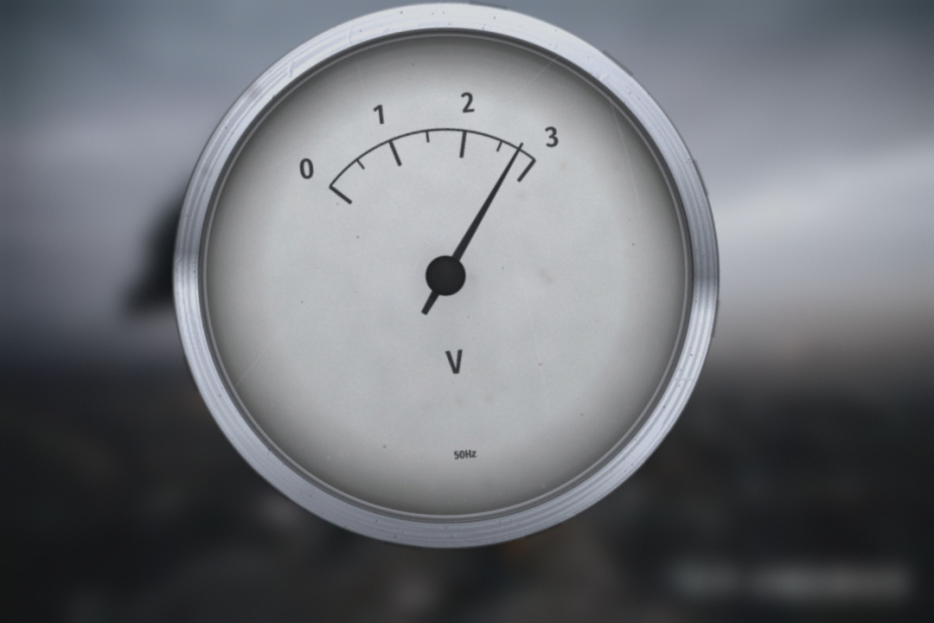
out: 2.75 V
